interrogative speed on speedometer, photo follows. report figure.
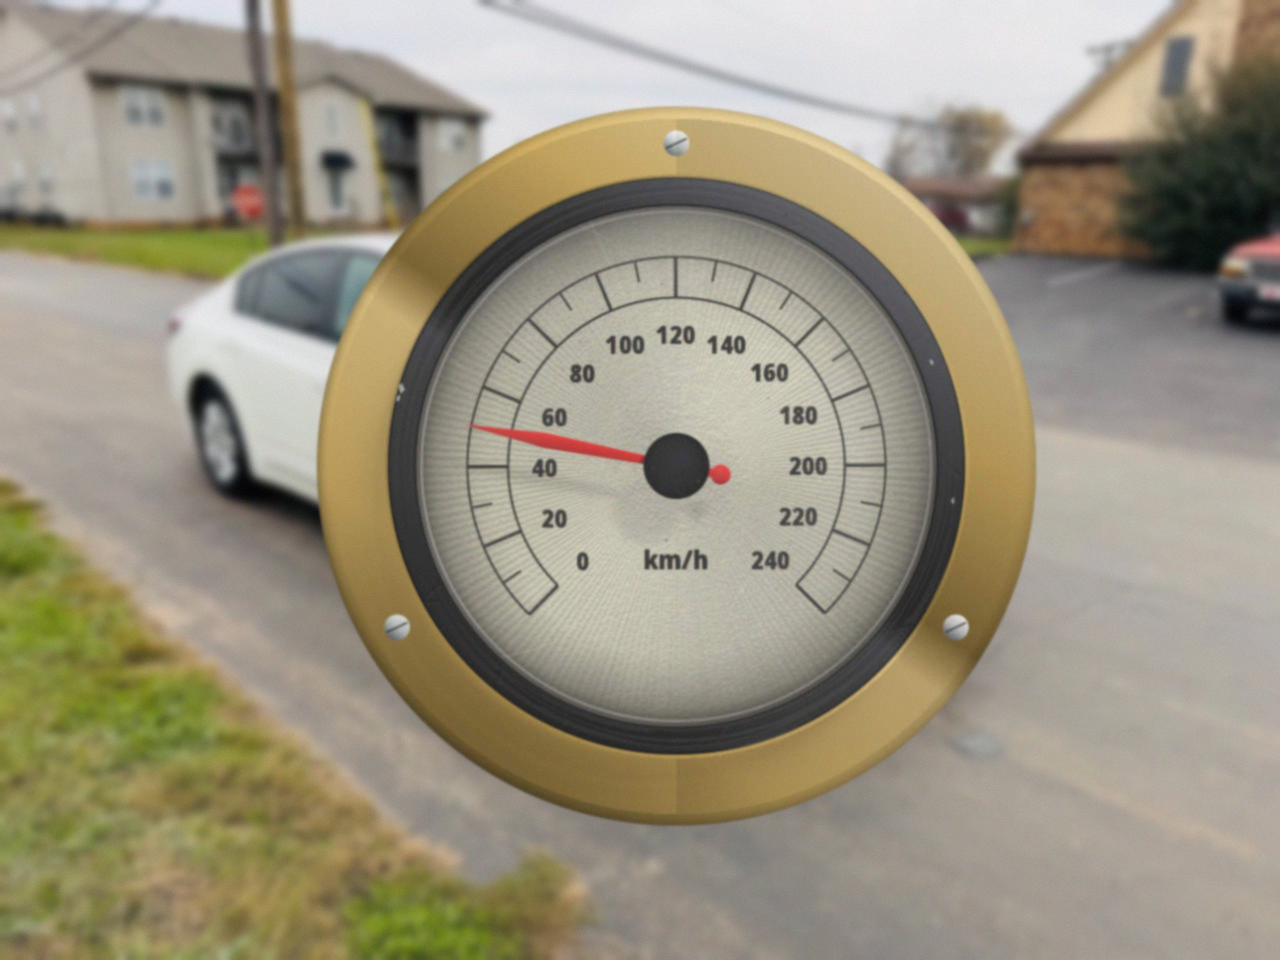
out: 50 km/h
